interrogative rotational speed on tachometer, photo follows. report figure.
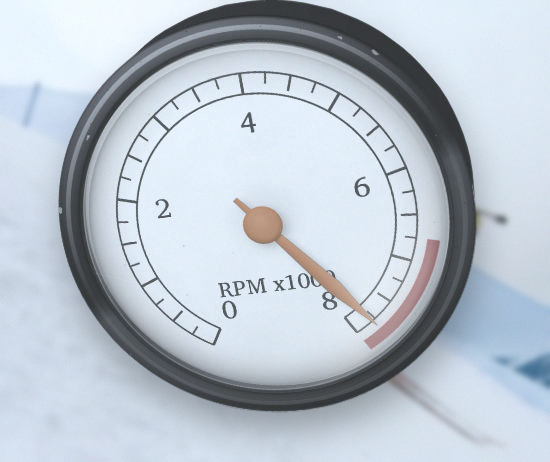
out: 7750 rpm
